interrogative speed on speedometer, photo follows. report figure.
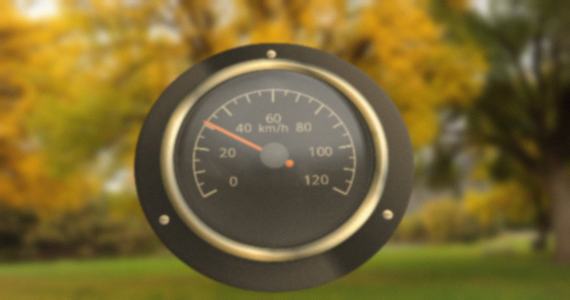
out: 30 km/h
